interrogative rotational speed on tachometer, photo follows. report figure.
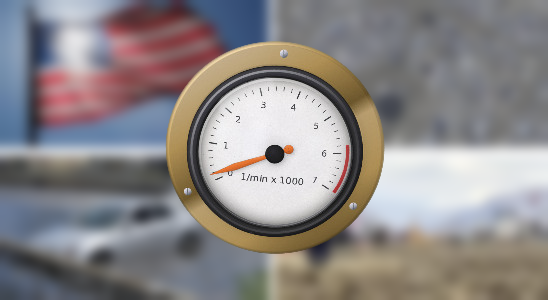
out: 200 rpm
